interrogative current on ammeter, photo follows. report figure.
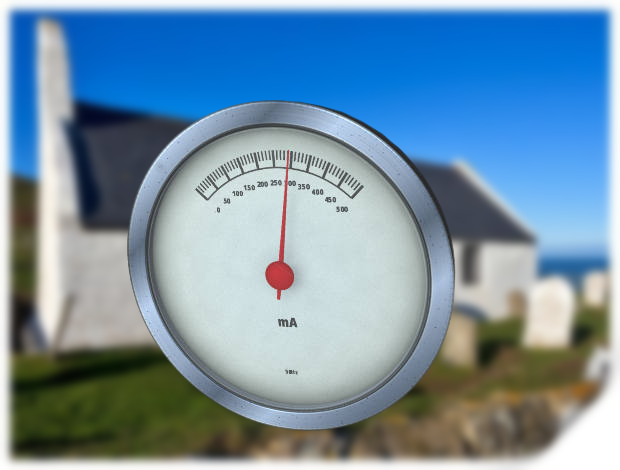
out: 300 mA
